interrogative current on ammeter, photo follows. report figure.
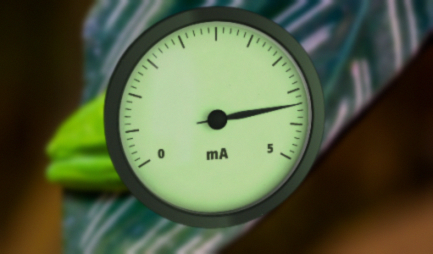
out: 4.2 mA
